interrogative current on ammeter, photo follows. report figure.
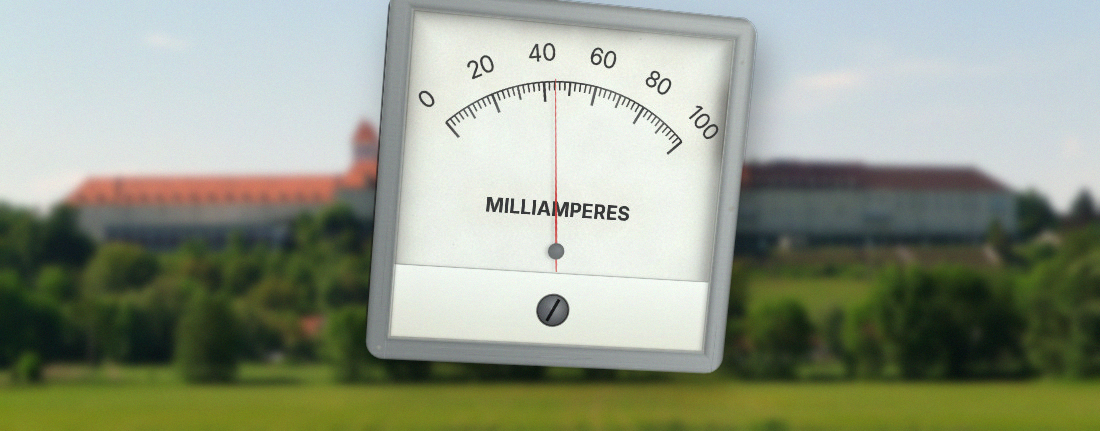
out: 44 mA
